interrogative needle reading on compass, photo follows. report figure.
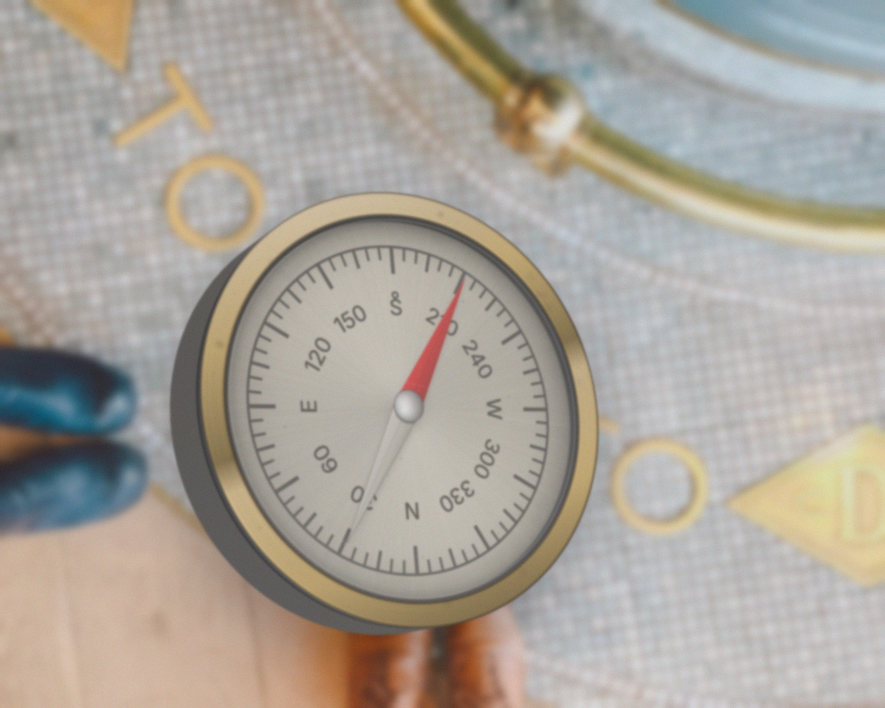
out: 210 °
